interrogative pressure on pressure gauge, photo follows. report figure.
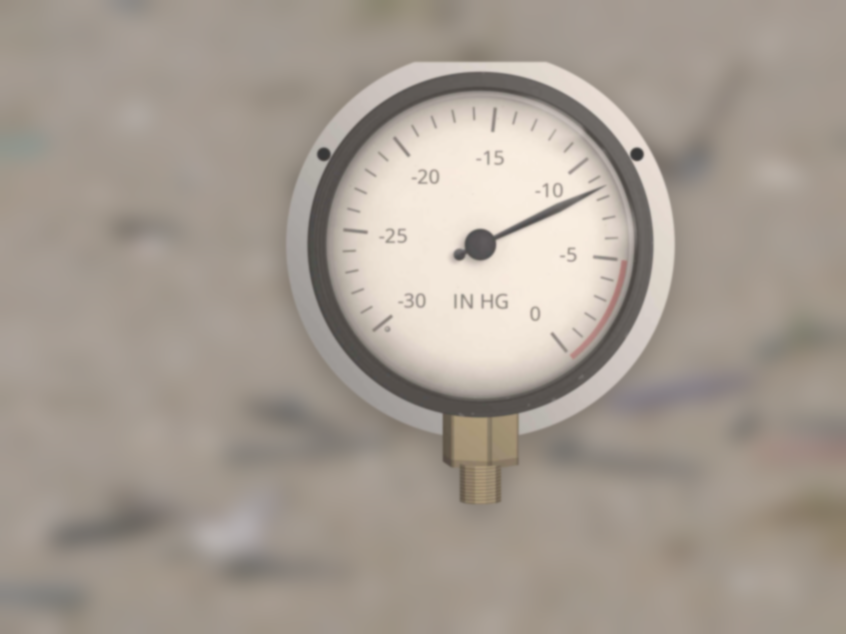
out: -8.5 inHg
